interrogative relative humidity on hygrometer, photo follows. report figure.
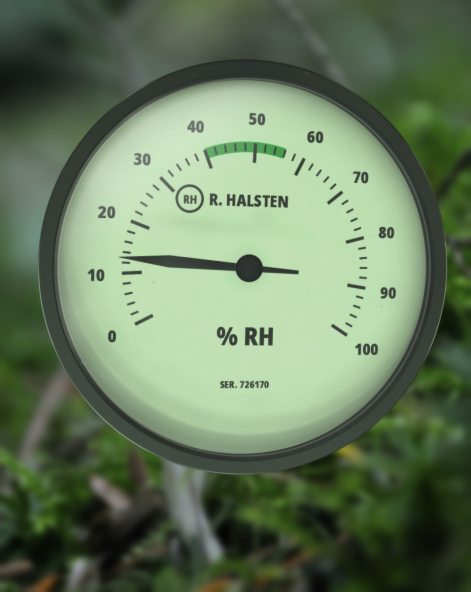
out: 13 %
